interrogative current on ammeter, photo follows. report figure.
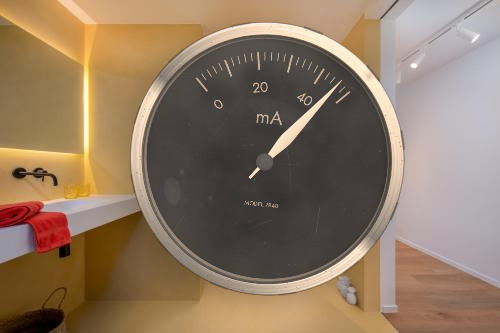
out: 46 mA
